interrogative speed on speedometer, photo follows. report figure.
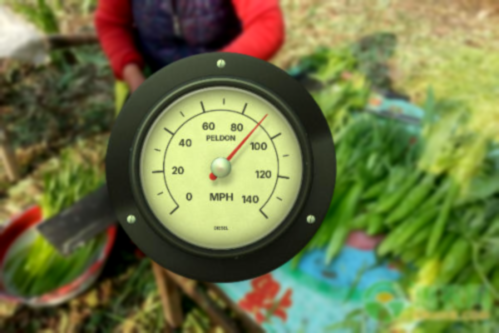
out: 90 mph
